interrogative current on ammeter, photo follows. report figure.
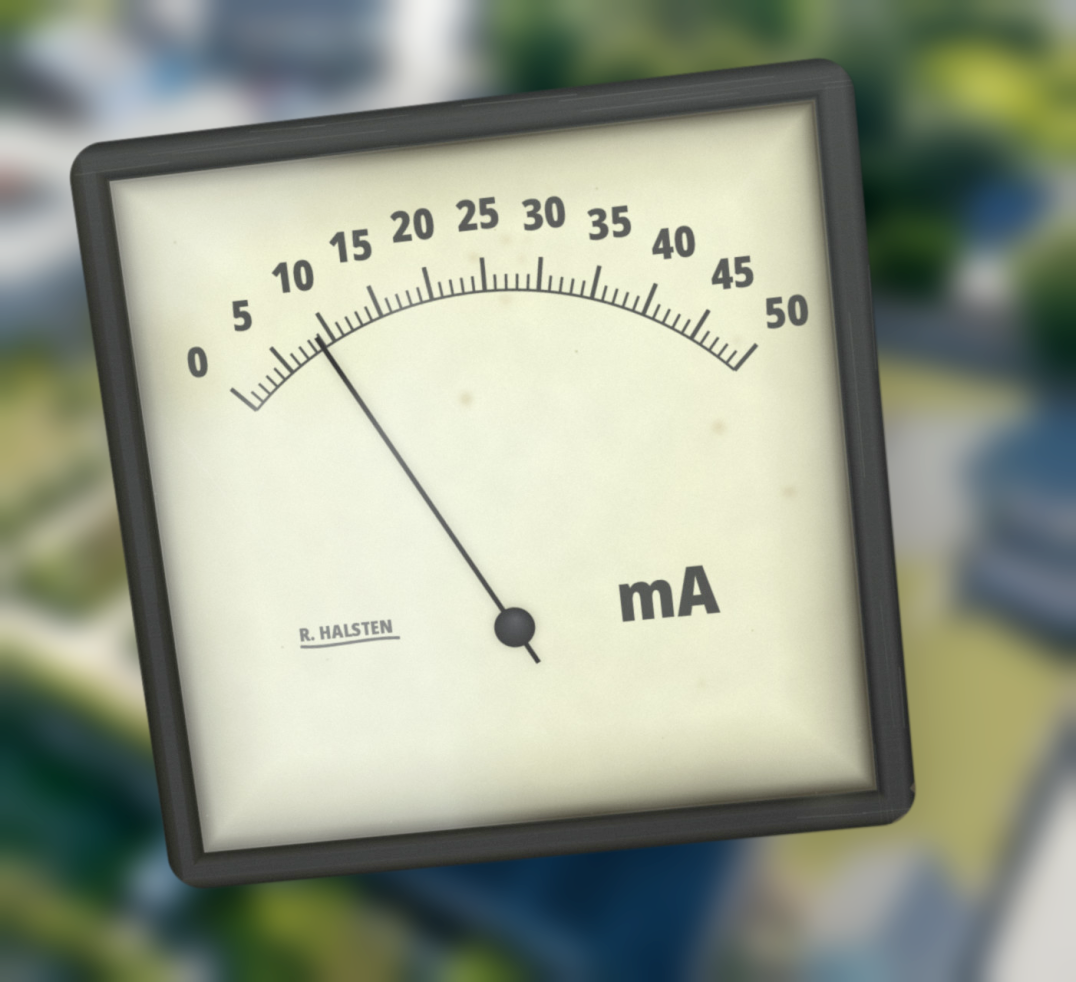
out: 9 mA
